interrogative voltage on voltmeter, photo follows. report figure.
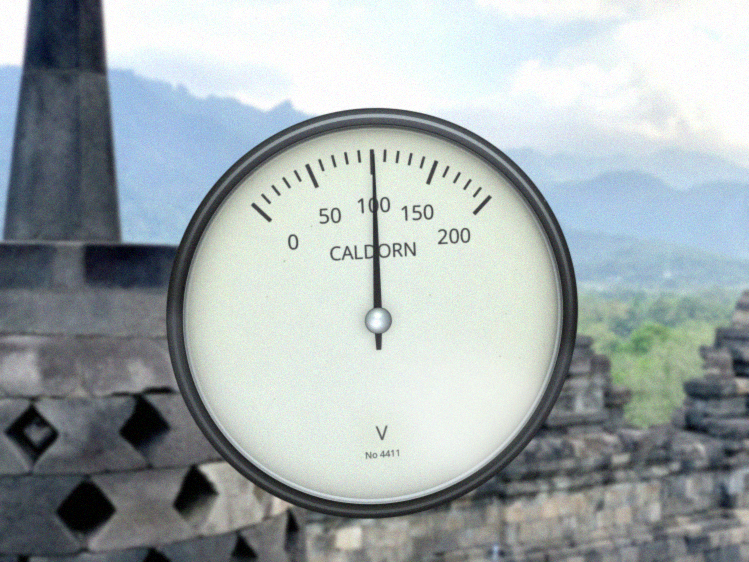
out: 100 V
